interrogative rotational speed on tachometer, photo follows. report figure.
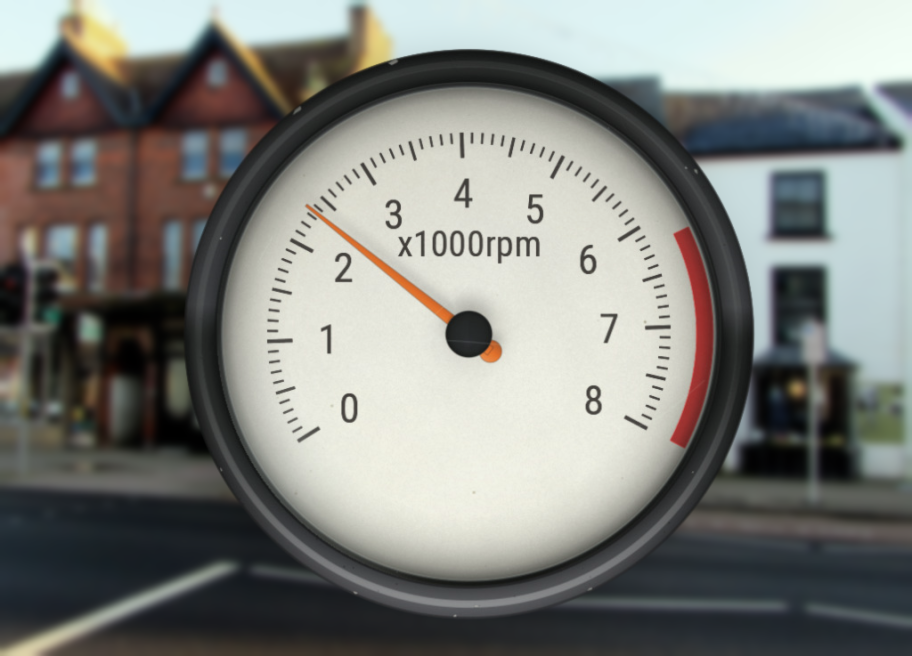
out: 2350 rpm
